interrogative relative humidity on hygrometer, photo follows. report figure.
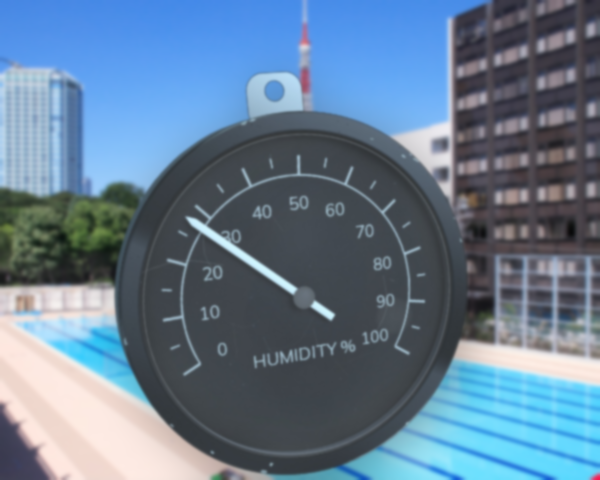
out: 27.5 %
